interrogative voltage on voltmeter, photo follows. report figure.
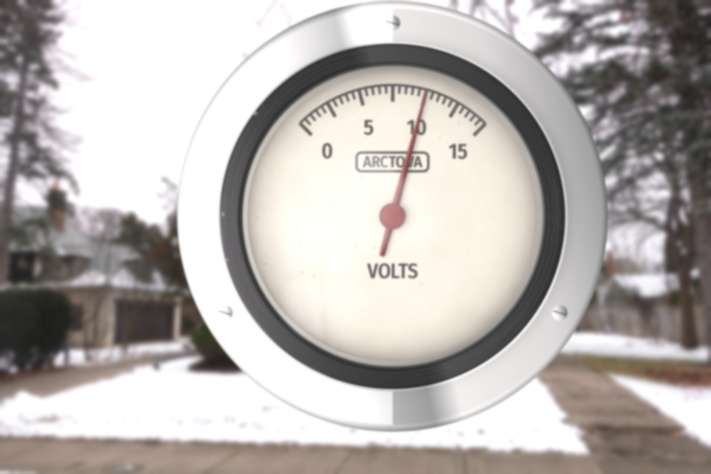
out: 10 V
